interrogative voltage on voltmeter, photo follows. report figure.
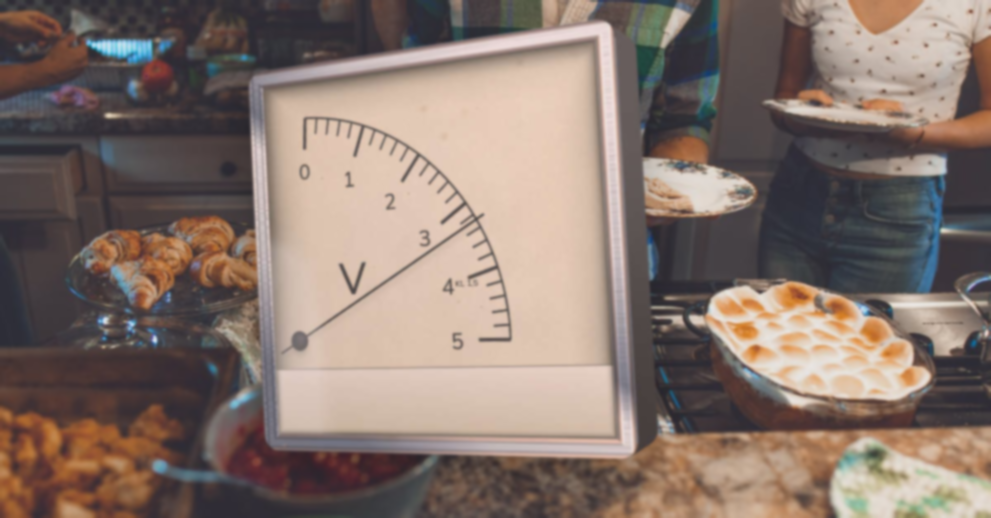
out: 3.3 V
